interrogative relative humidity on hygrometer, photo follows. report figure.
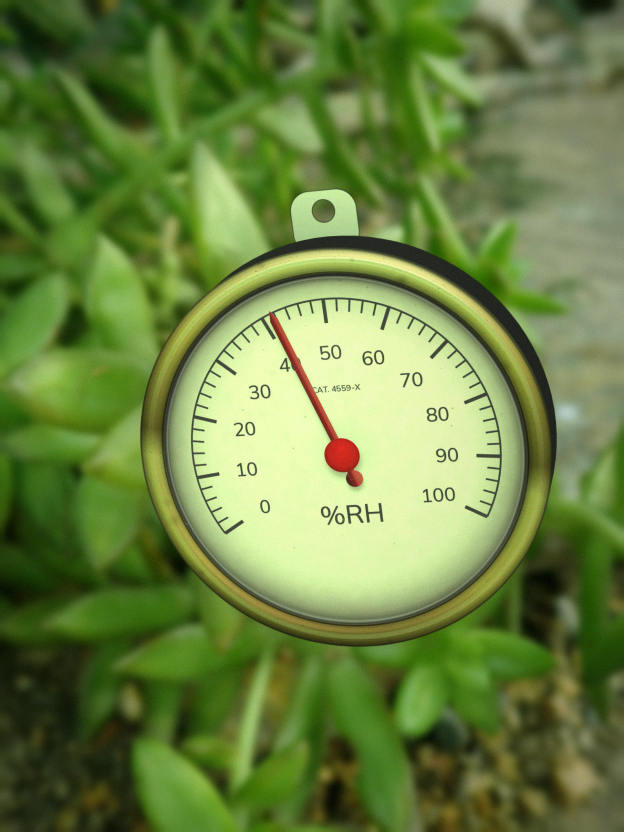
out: 42 %
